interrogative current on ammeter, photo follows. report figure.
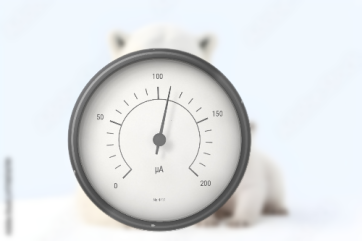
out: 110 µA
